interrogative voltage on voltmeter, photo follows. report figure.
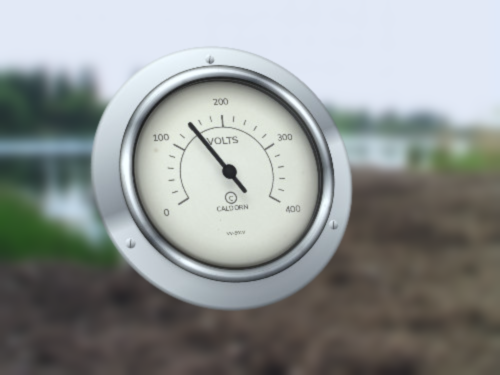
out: 140 V
